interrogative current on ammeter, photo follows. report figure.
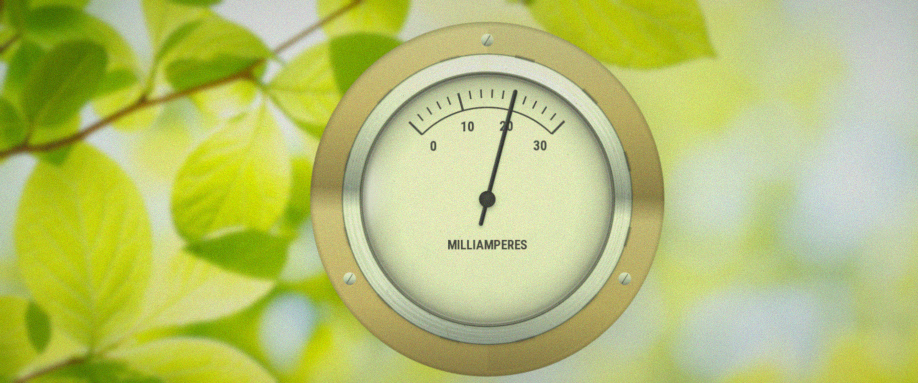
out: 20 mA
